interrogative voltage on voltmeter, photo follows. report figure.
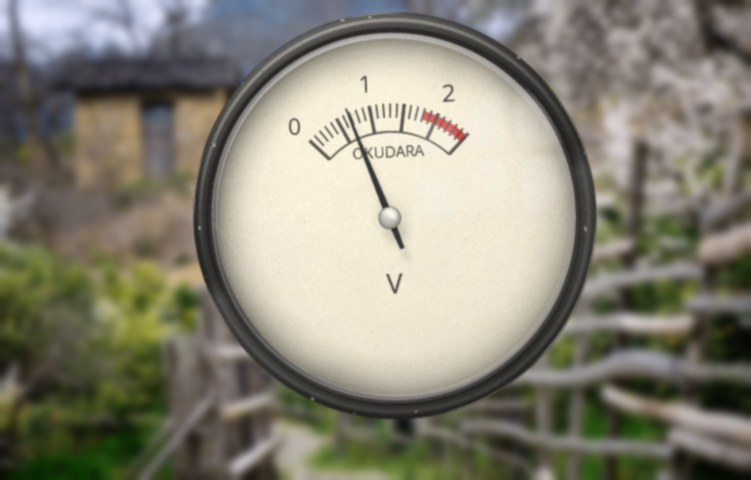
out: 0.7 V
